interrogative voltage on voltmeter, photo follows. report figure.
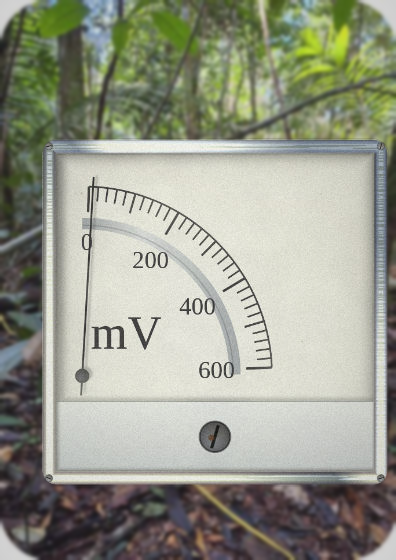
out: 10 mV
